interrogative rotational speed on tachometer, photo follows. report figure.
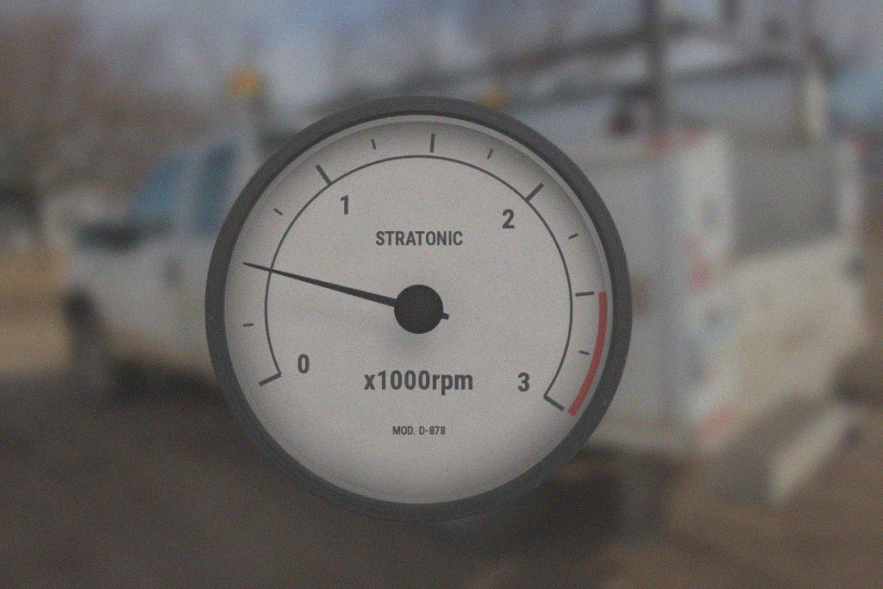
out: 500 rpm
